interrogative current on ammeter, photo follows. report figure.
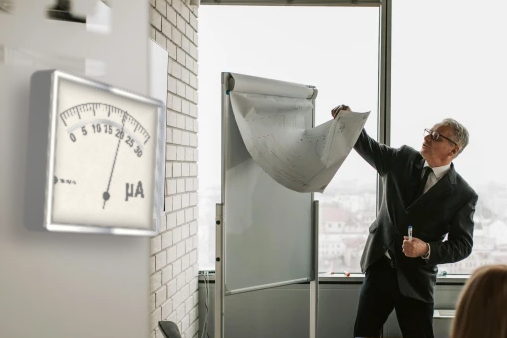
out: 20 µA
